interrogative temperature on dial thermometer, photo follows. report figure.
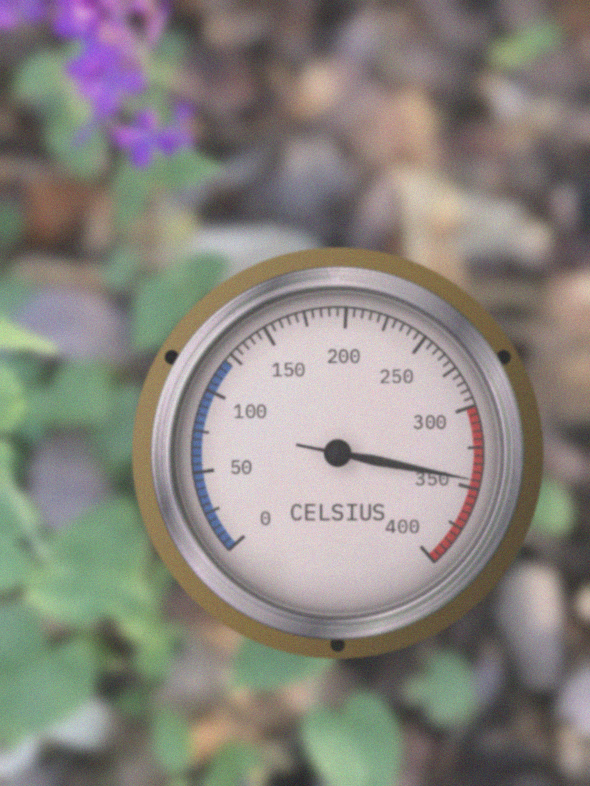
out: 345 °C
